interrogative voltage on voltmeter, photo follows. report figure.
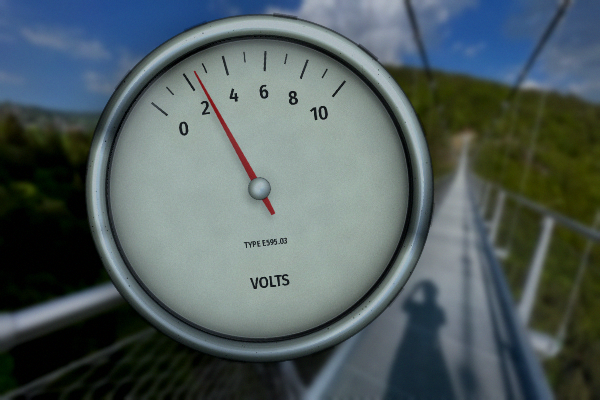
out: 2.5 V
